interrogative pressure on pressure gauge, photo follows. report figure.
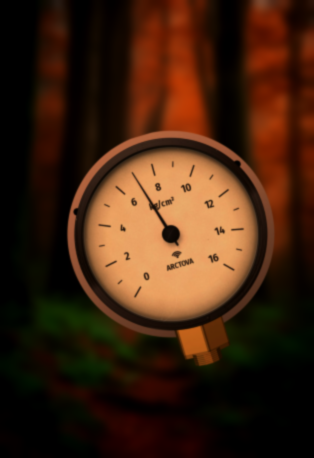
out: 7 kg/cm²
